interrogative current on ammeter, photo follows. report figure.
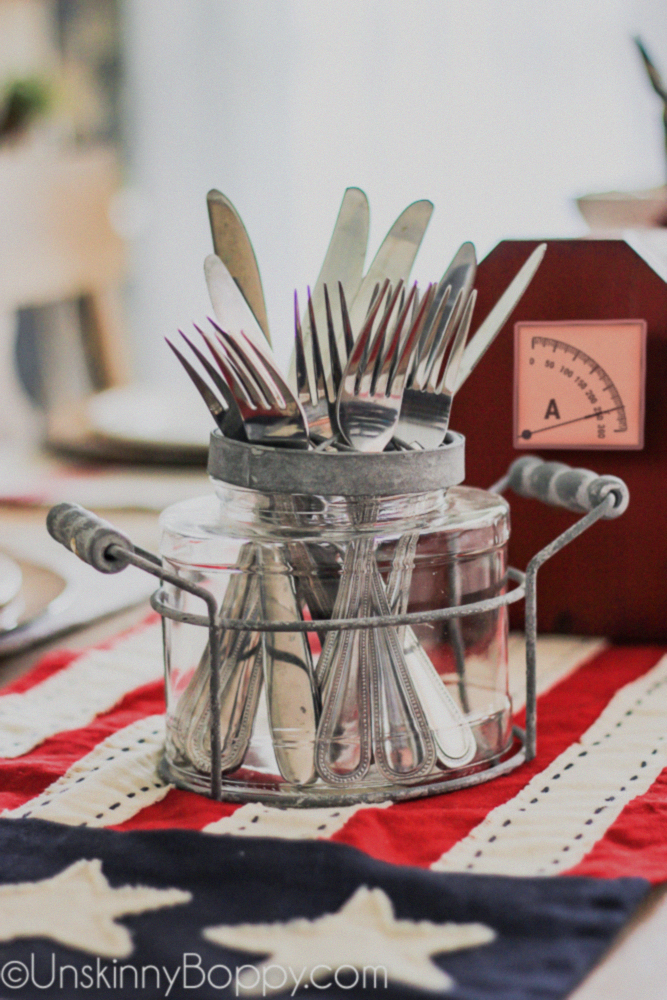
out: 250 A
